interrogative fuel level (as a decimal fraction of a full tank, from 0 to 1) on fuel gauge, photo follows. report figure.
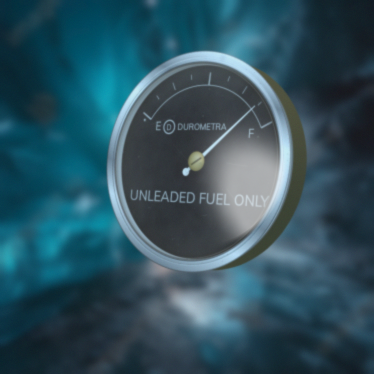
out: 0.875
